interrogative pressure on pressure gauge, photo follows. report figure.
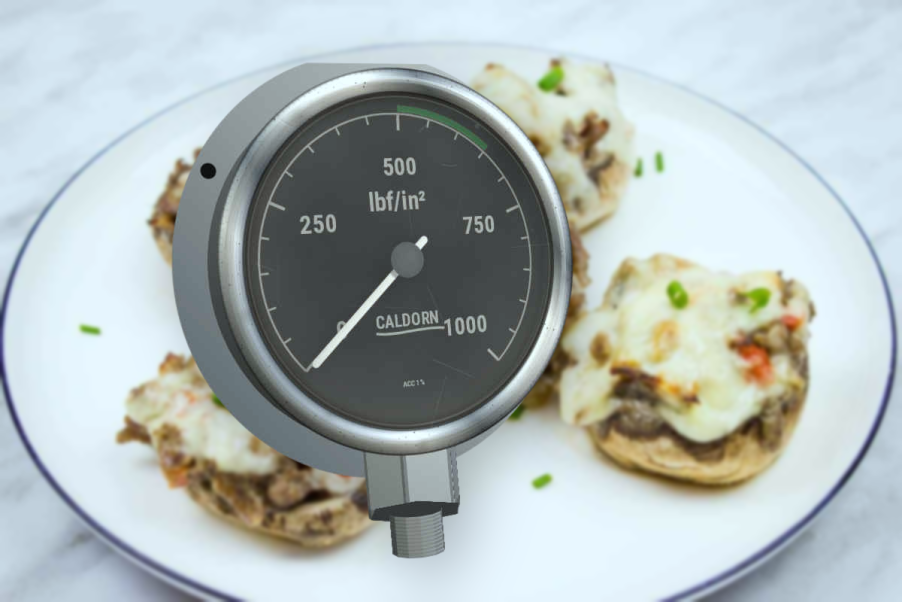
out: 0 psi
